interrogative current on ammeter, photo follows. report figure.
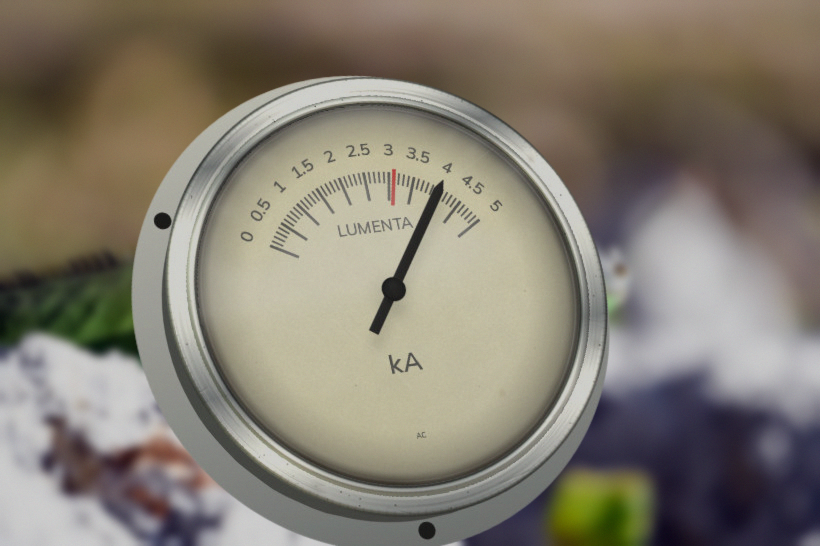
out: 4 kA
